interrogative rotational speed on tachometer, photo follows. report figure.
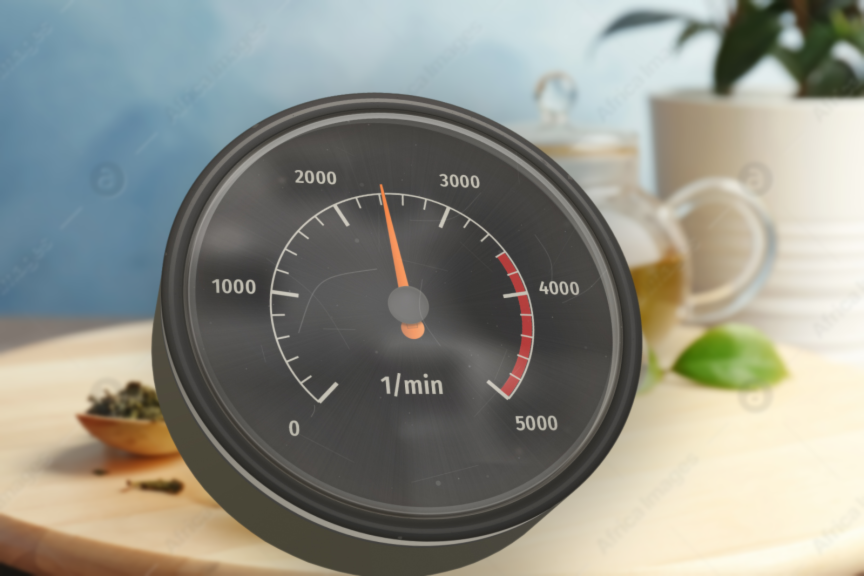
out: 2400 rpm
